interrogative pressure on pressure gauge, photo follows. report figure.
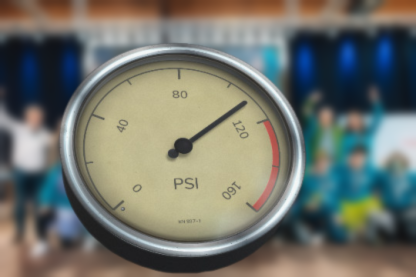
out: 110 psi
